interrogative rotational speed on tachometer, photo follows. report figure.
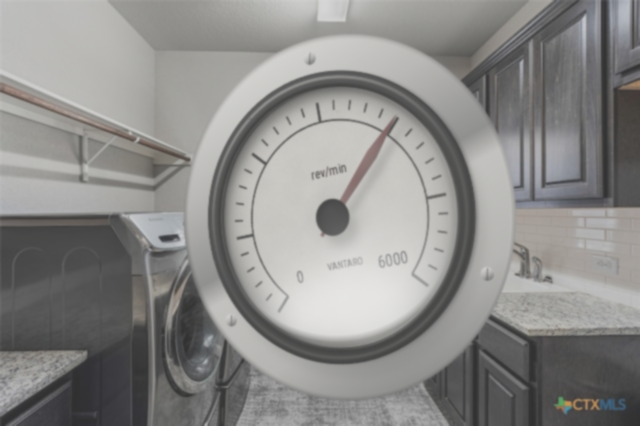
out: 4000 rpm
